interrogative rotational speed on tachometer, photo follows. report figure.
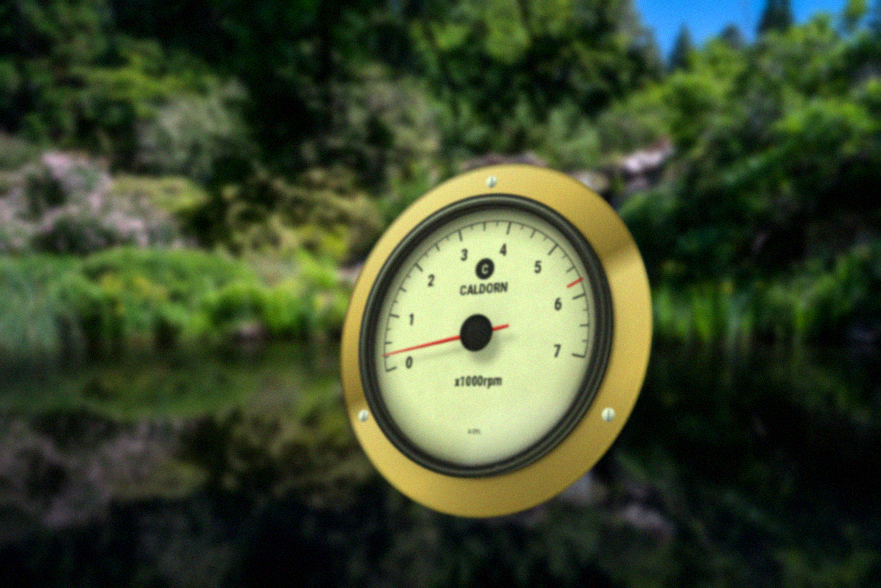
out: 250 rpm
